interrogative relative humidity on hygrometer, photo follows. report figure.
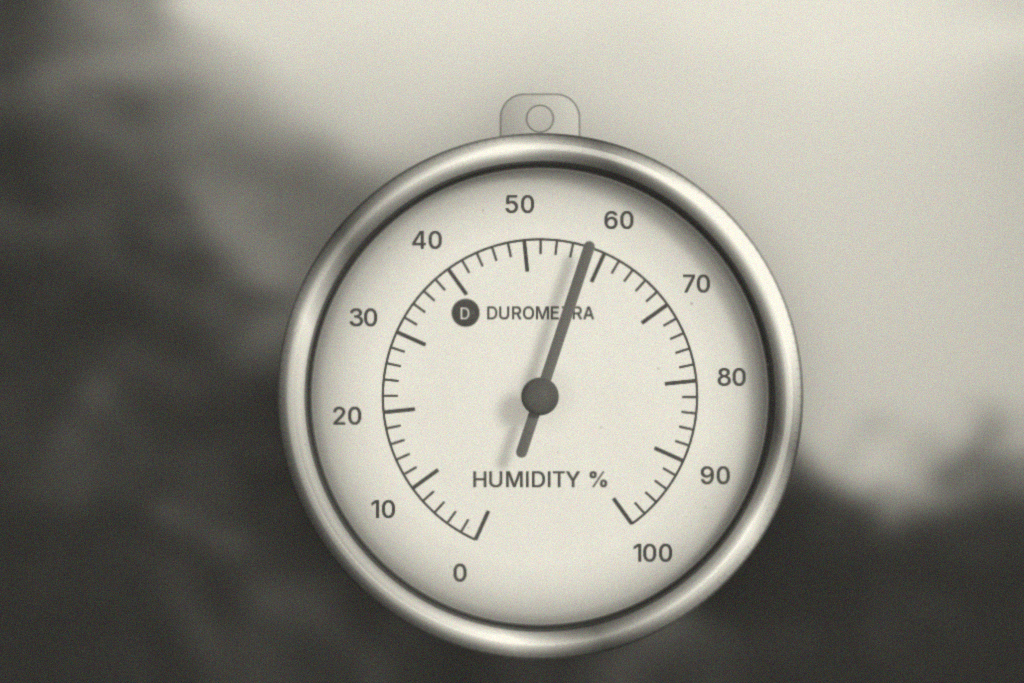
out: 58 %
